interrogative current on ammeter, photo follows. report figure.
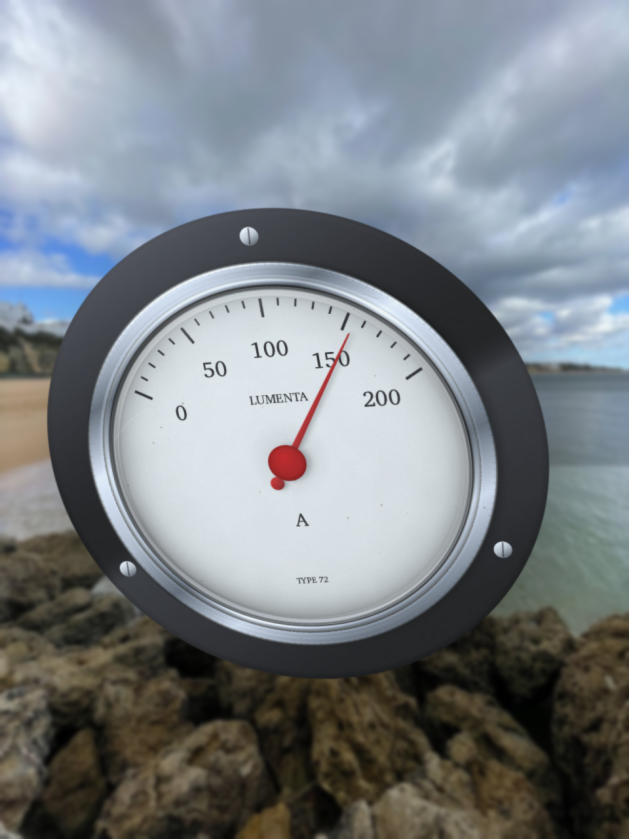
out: 155 A
